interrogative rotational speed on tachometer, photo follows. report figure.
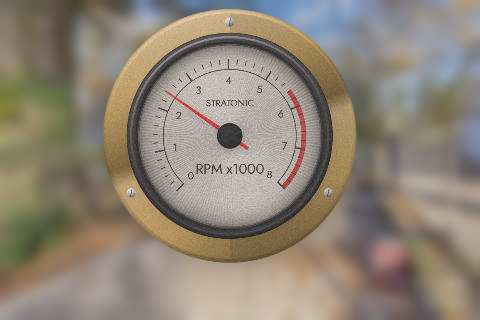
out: 2400 rpm
